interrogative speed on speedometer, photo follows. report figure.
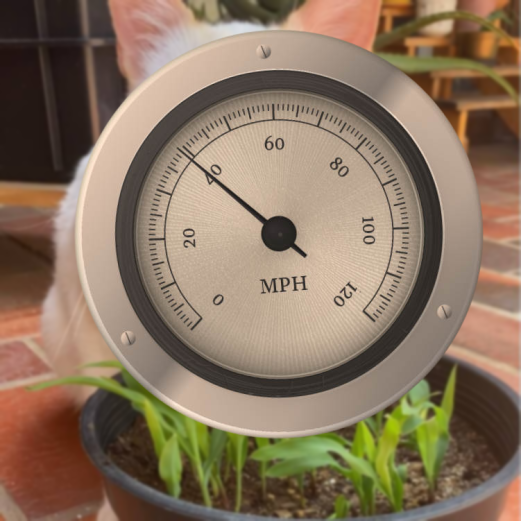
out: 39 mph
